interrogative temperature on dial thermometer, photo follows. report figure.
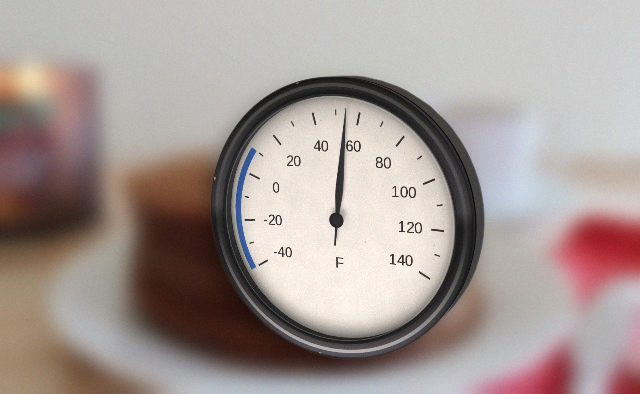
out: 55 °F
